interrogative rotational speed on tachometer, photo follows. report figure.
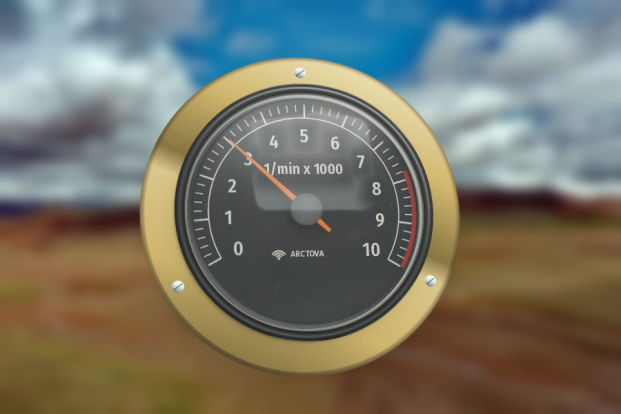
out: 3000 rpm
